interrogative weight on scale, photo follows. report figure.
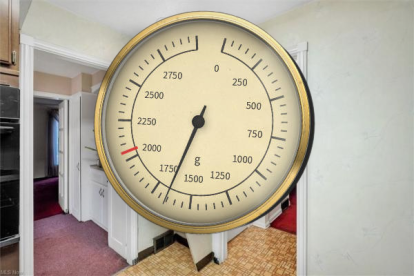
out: 1650 g
